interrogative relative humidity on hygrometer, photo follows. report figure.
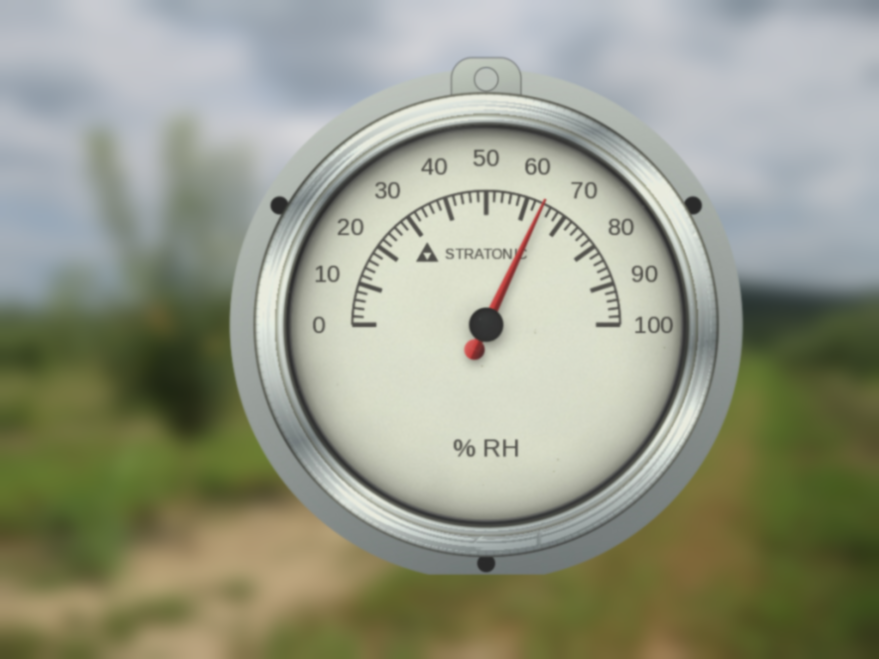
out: 64 %
